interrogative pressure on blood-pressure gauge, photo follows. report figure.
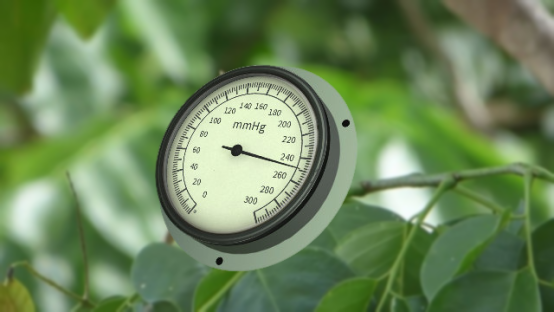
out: 250 mmHg
